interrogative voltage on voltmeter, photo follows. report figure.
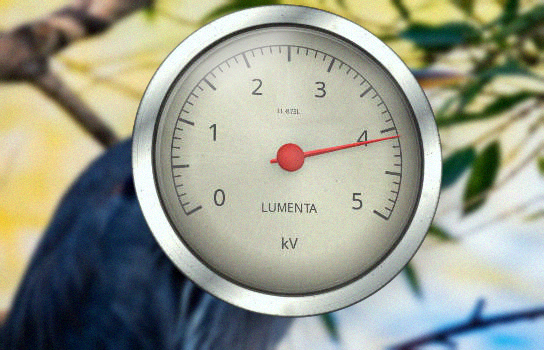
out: 4.1 kV
